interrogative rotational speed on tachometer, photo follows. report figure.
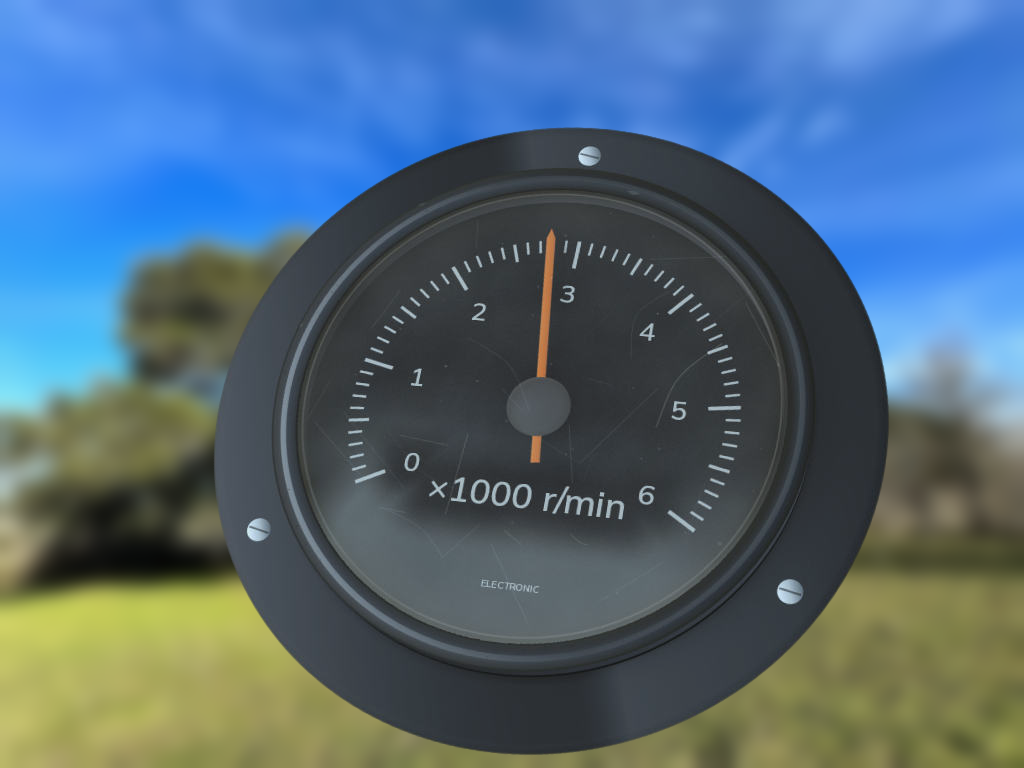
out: 2800 rpm
